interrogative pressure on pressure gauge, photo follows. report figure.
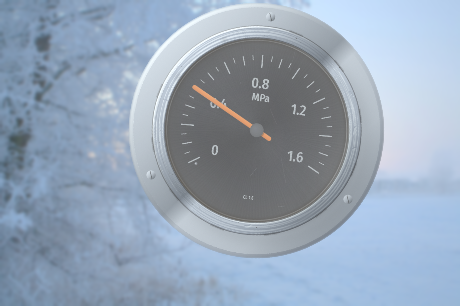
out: 0.4 MPa
